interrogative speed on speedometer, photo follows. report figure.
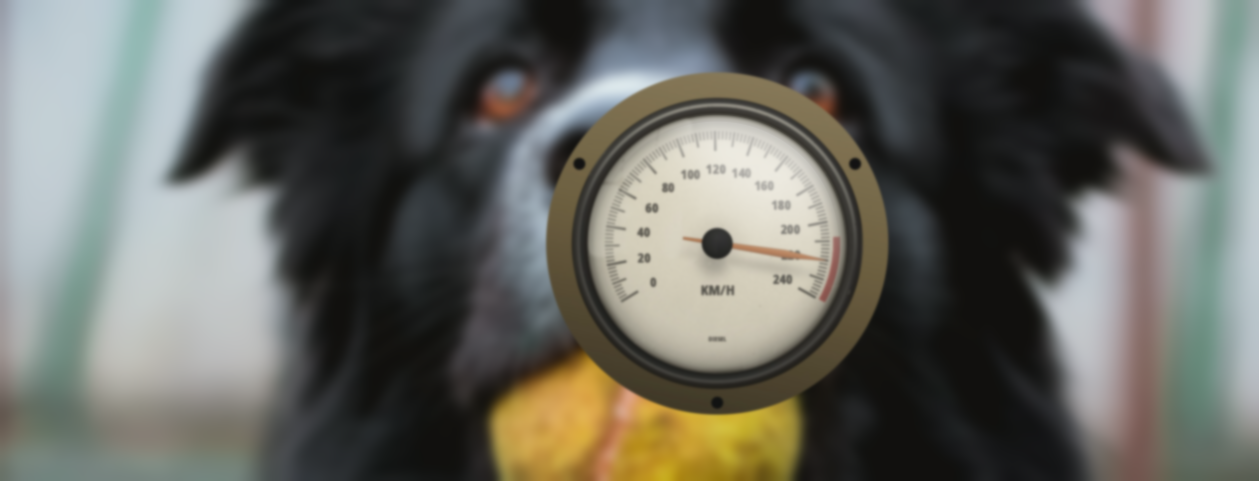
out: 220 km/h
